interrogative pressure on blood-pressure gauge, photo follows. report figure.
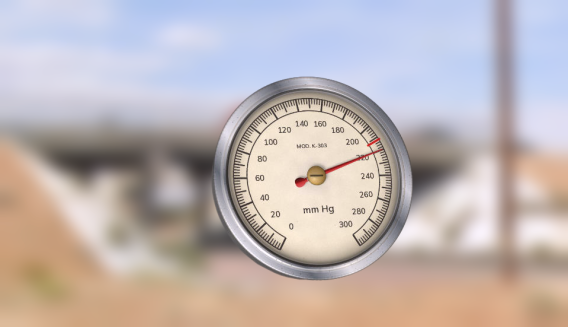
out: 220 mmHg
